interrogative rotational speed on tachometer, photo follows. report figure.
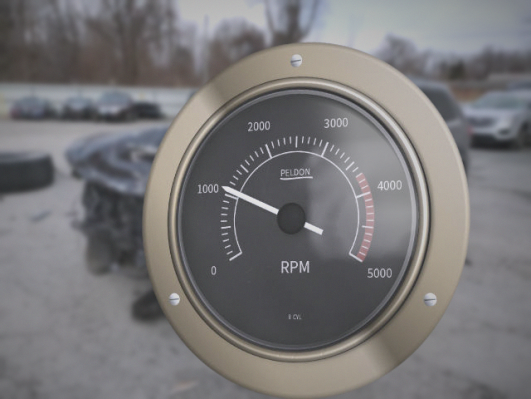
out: 1100 rpm
